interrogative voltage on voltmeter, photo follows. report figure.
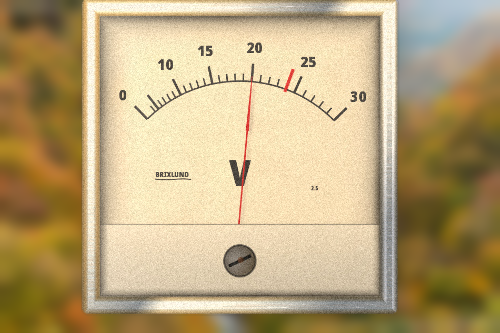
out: 20 V
